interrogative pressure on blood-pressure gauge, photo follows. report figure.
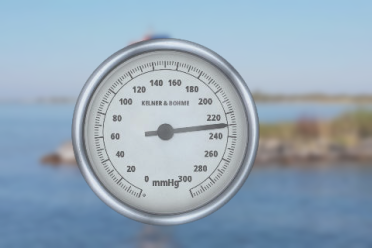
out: 230 mmHg
